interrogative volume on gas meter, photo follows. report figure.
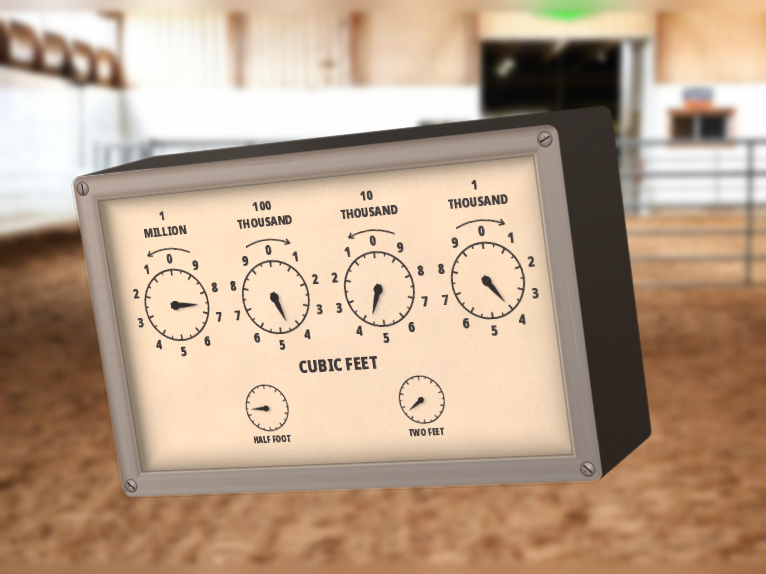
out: 744400 ft³
